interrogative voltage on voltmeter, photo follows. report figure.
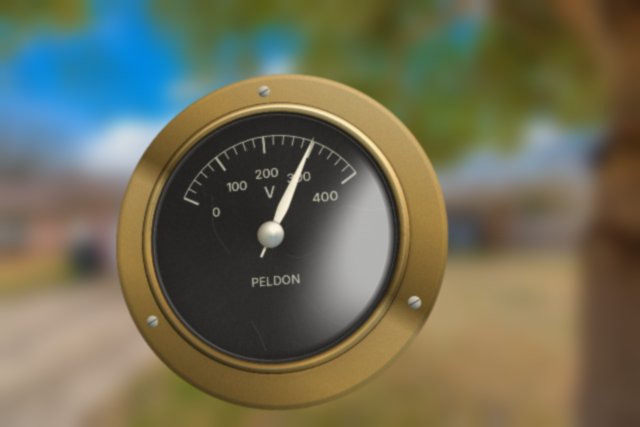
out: 300 V
